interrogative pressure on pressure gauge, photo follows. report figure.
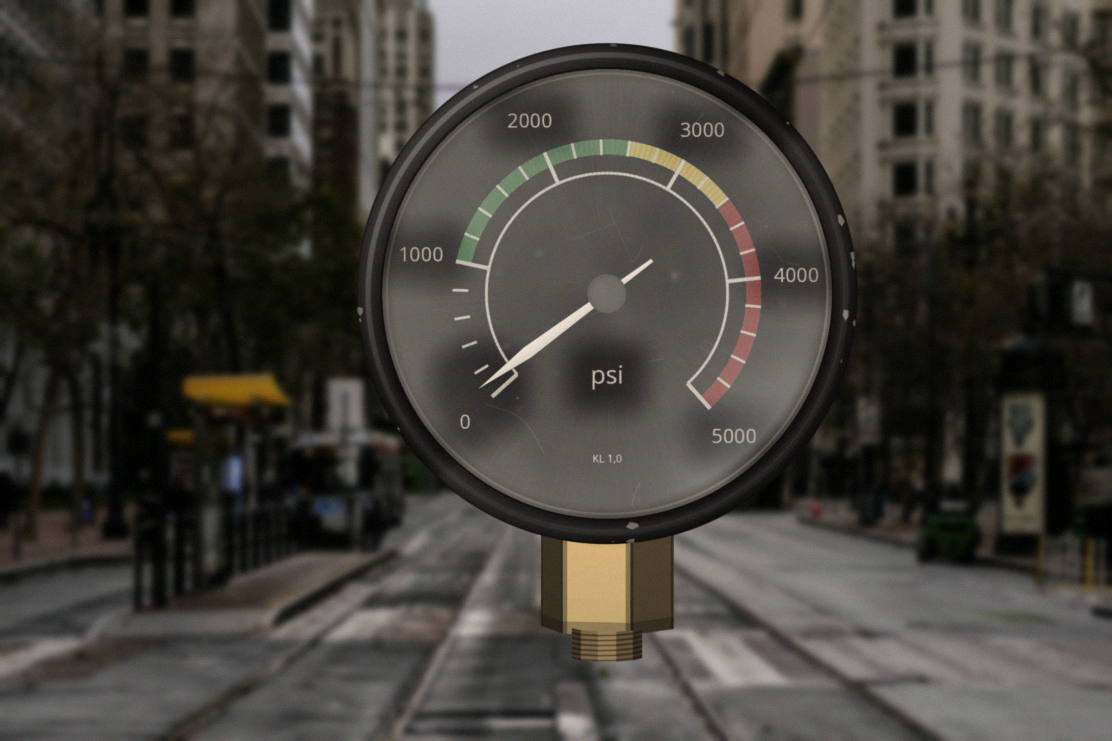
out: 100 psi
